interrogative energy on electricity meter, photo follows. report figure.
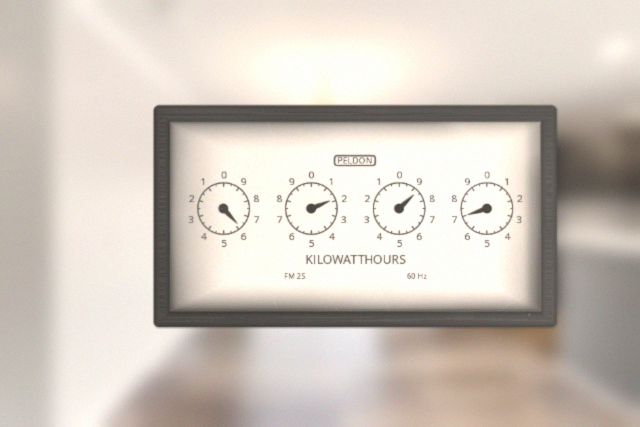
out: 6187 kWh
